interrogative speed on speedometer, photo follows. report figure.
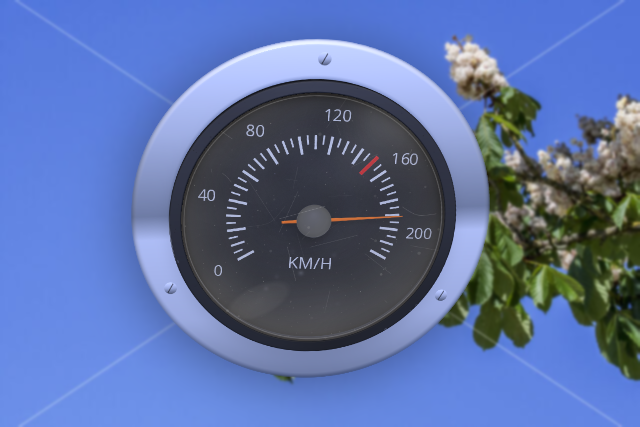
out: 190 km/h
